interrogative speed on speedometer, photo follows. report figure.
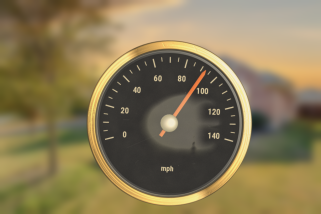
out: 92.5 mph
